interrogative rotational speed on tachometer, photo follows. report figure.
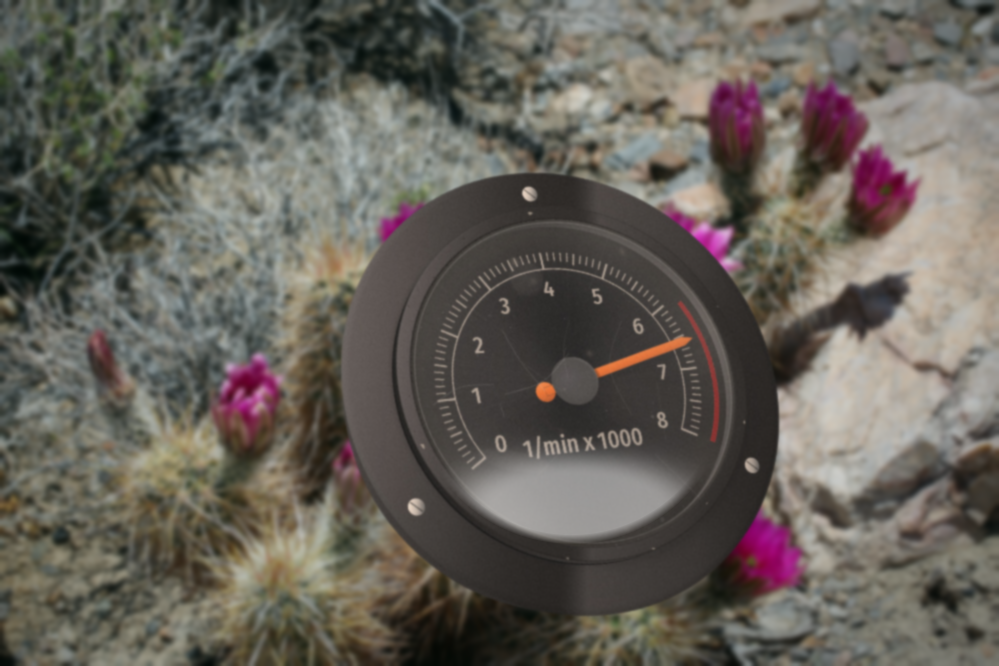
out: 6600 rpm
